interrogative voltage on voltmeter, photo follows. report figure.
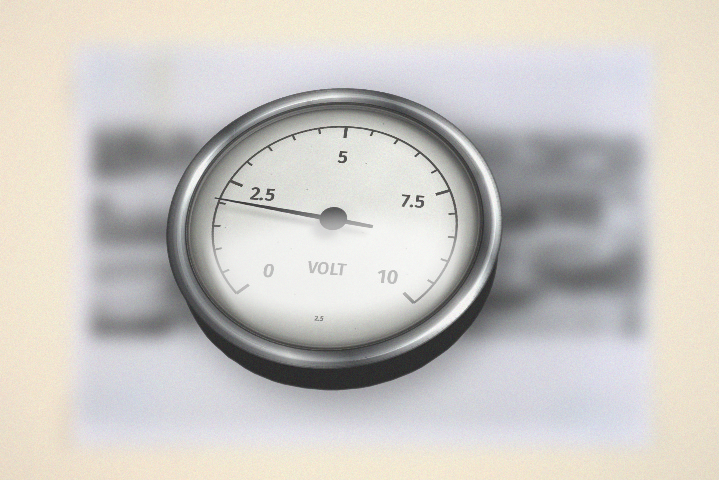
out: 2 V
